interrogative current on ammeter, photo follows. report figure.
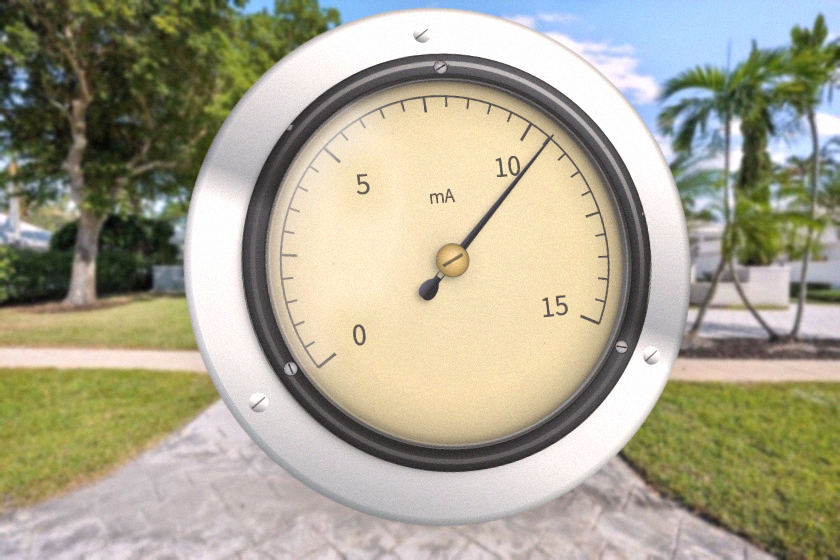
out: 10.5 mA
